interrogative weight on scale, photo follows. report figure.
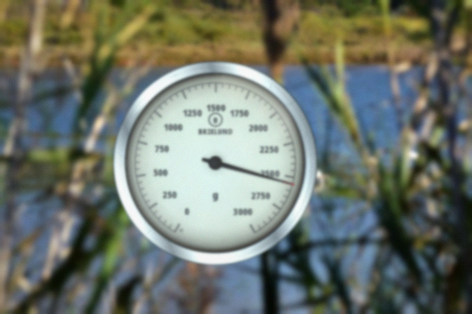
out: 2550 g
